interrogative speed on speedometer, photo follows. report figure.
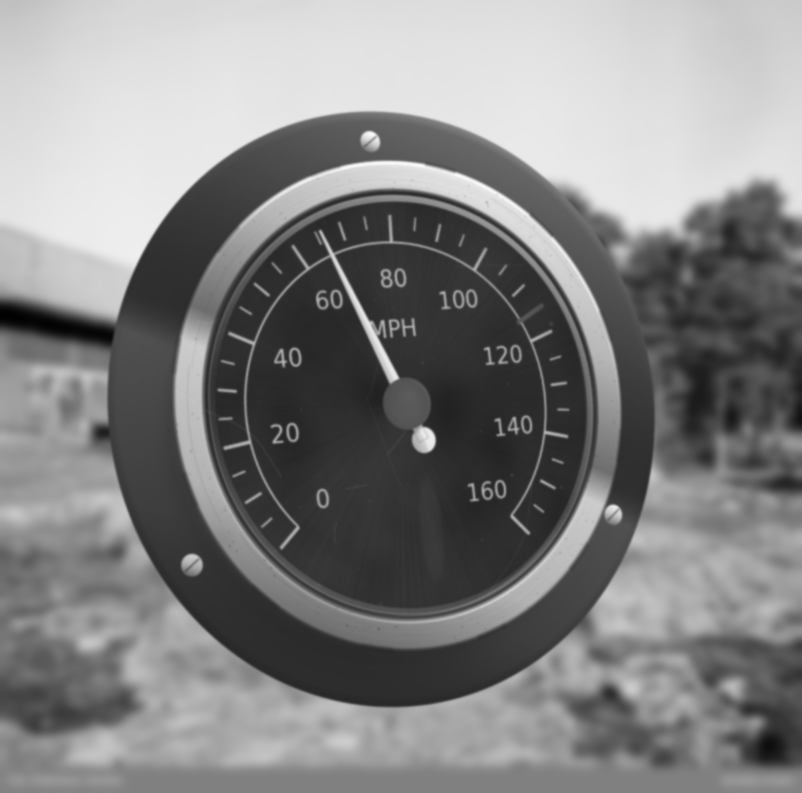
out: 65 mph
